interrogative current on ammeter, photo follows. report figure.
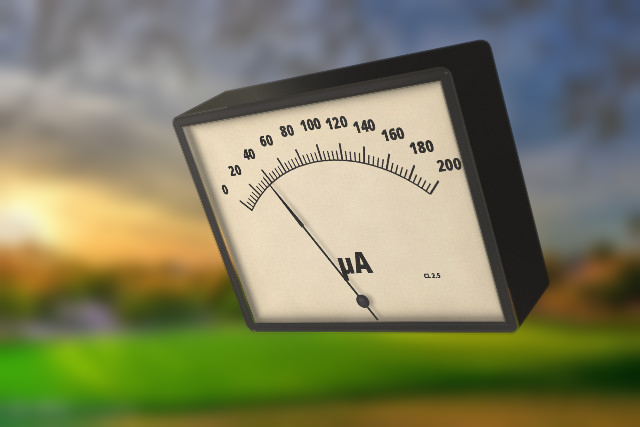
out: 40 µA
